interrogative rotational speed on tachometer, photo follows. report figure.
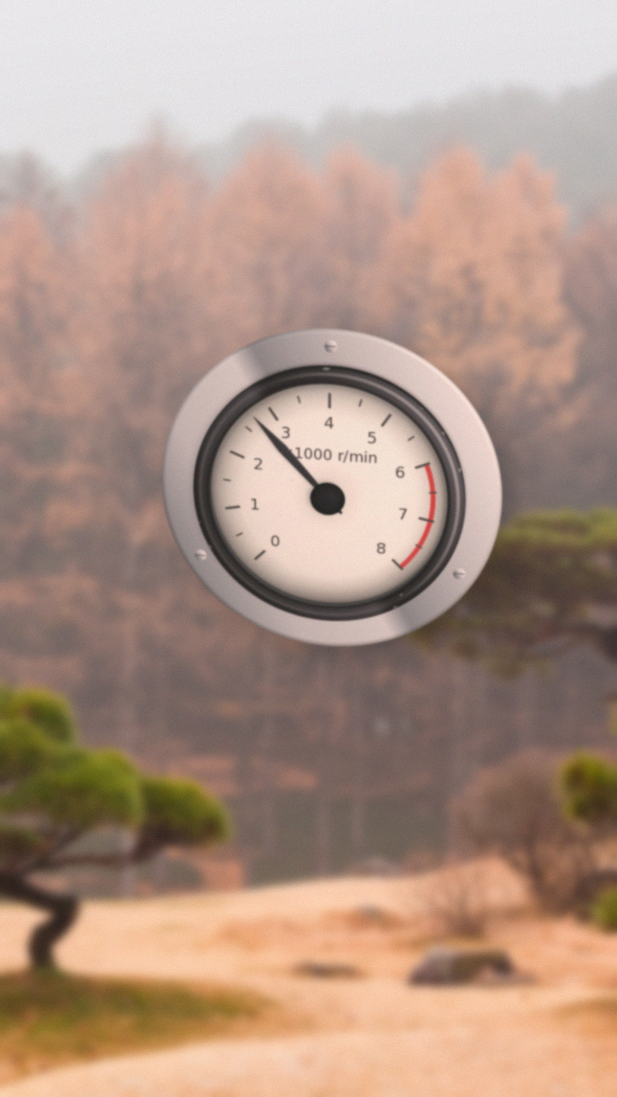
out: 2750 rpm
